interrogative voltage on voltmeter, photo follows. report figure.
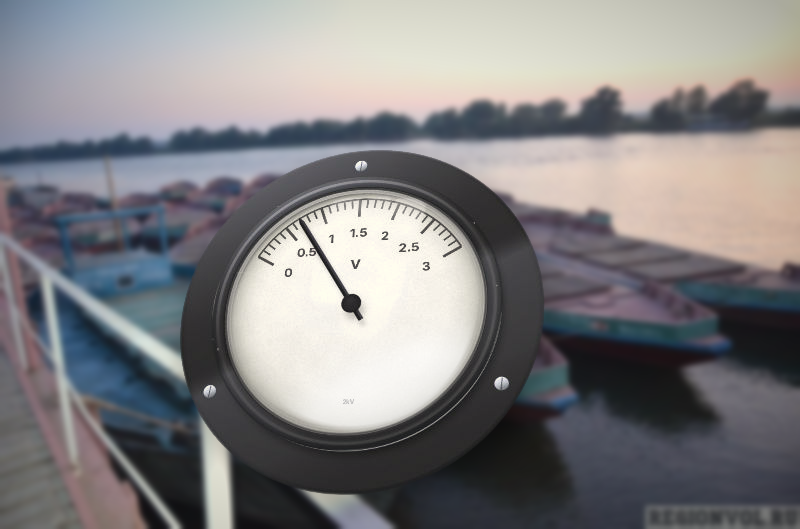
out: 0.7 V
